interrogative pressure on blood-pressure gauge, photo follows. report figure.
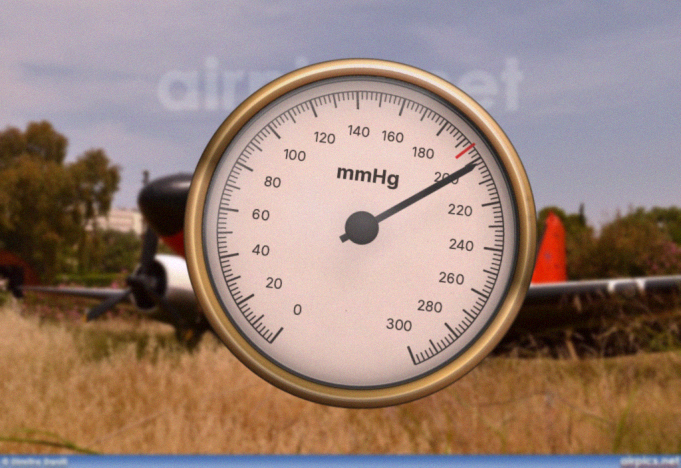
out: 202 mmHg
